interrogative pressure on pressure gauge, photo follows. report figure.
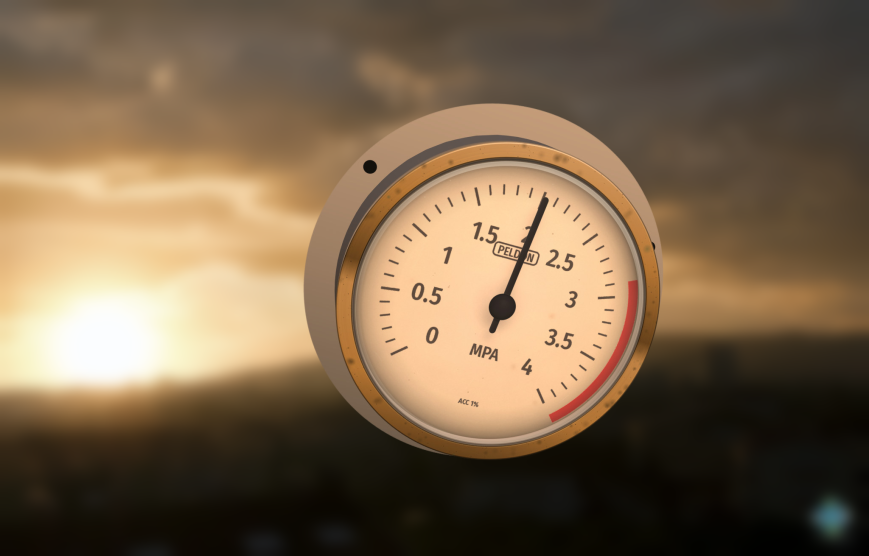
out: 2 MPa
